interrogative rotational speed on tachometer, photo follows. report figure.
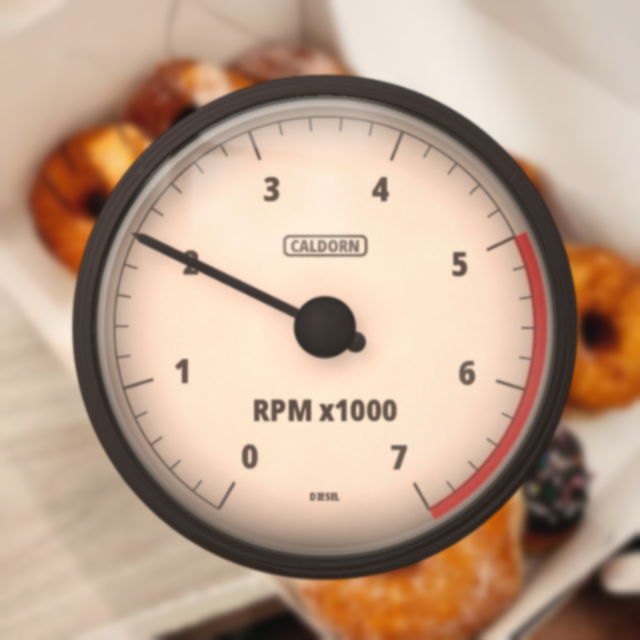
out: 2000 rpm
